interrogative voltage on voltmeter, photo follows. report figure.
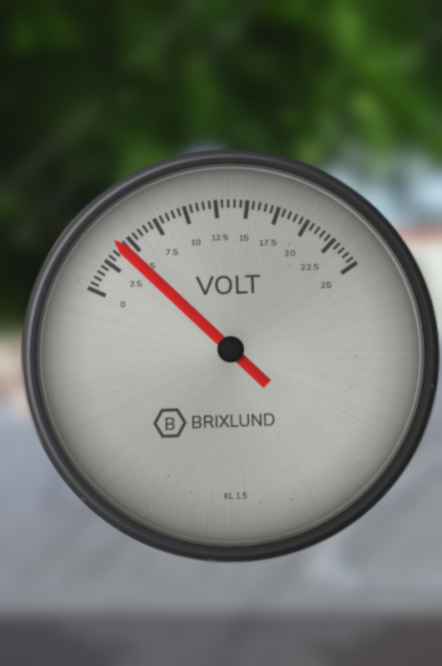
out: 4 V
